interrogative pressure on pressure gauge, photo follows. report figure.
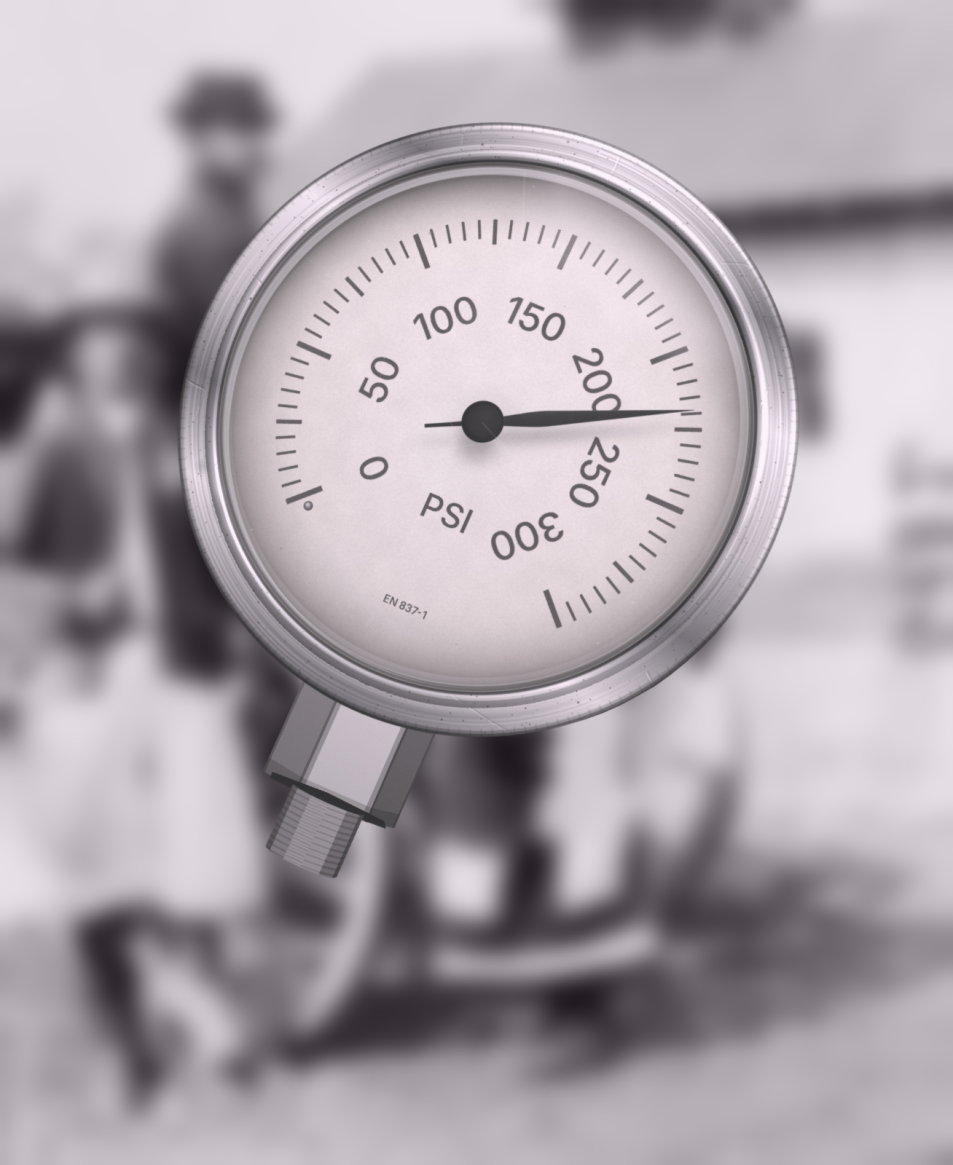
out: 220 psi
